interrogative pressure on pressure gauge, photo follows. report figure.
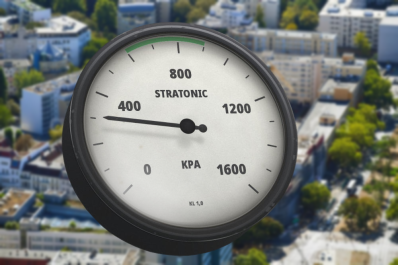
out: 300 kPa
